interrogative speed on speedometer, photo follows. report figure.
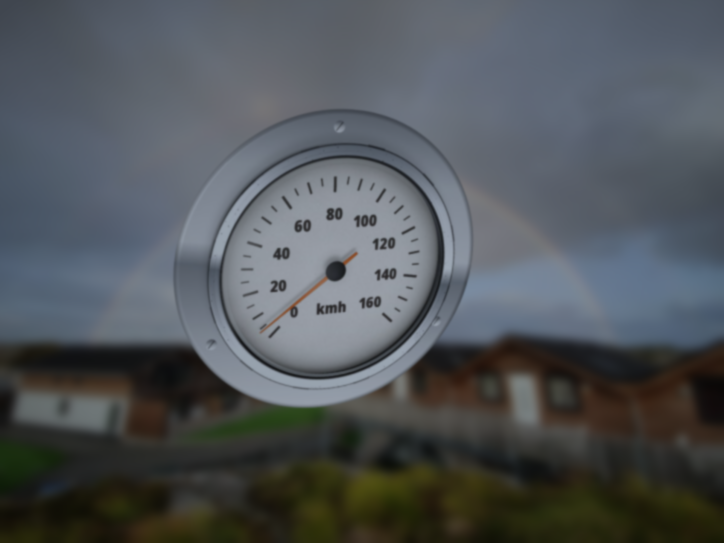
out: 5 km/h
